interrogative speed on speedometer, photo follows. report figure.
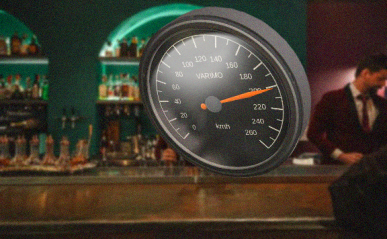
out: 200 km/h
